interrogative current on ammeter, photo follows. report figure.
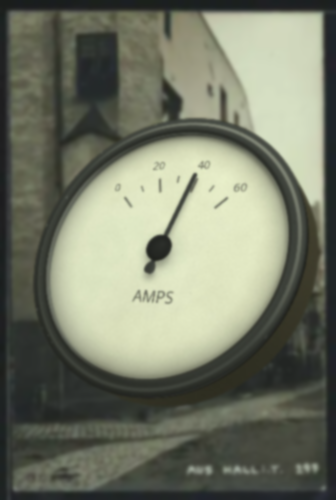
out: 40 A
